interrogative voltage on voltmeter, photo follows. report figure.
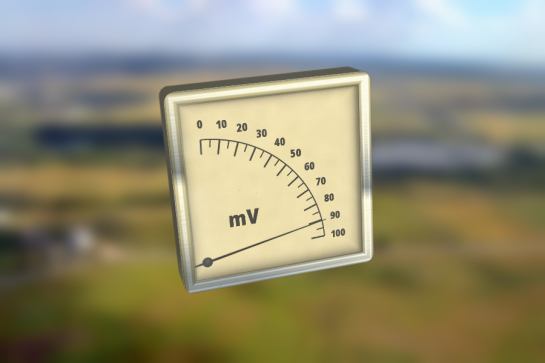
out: 90 mV
